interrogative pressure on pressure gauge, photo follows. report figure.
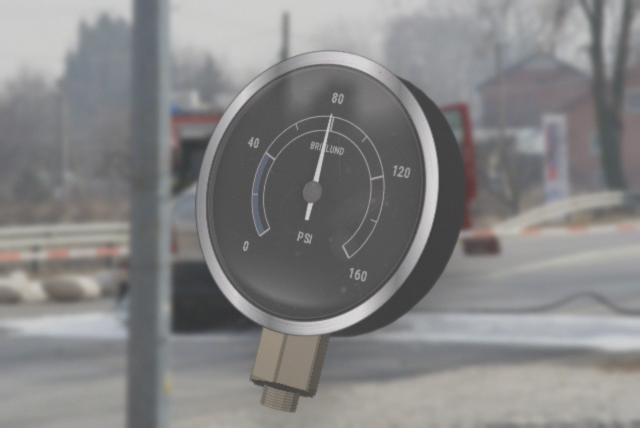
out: 80 psi
